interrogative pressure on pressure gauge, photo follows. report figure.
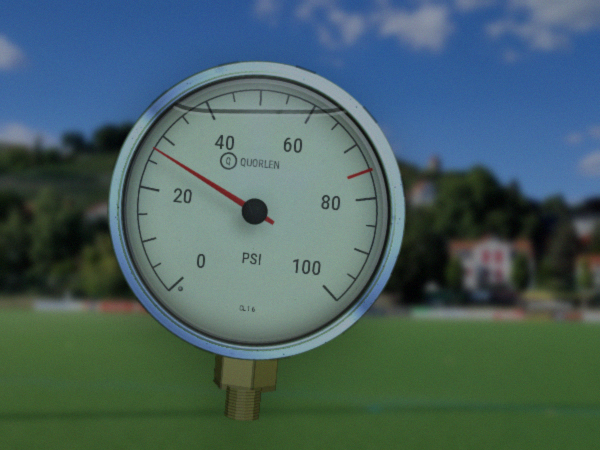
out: 27.5 psi
